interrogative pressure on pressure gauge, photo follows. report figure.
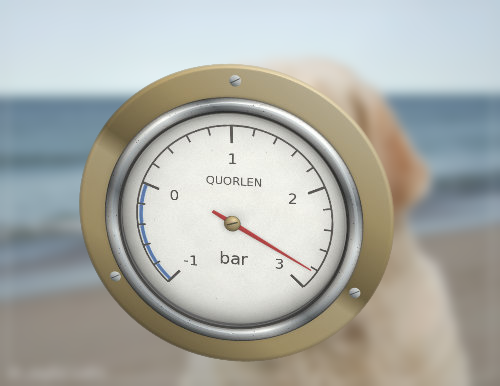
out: 2.8 bar
